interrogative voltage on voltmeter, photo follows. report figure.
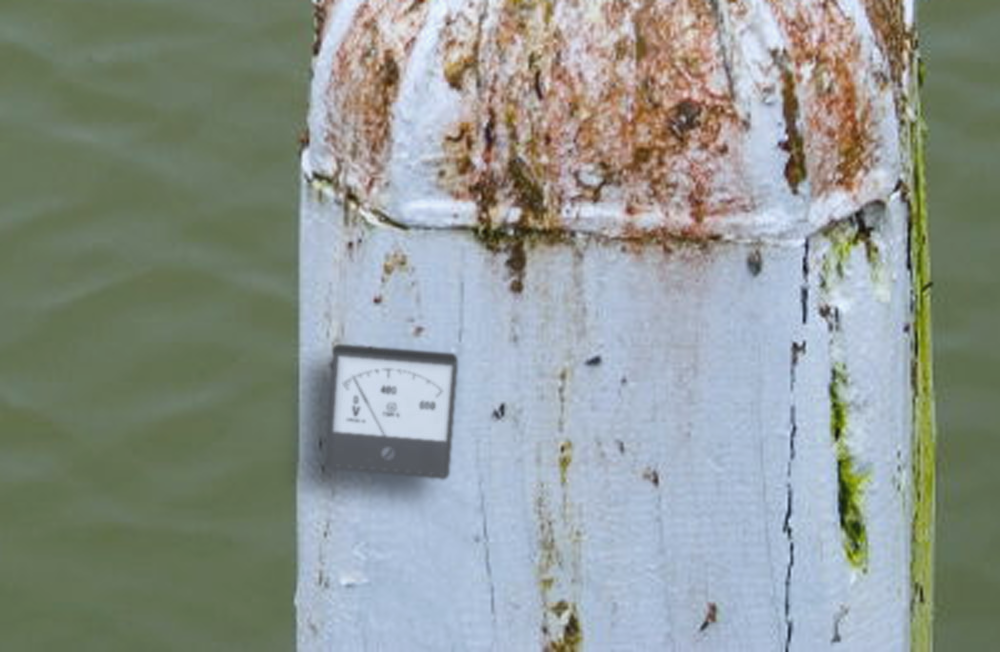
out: 200 V
